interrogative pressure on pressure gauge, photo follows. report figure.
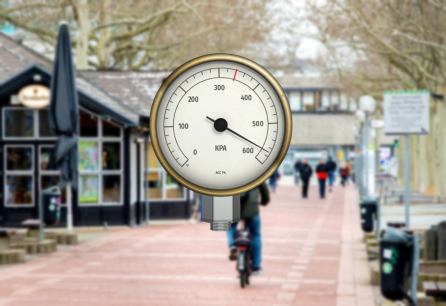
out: 570 kPa
